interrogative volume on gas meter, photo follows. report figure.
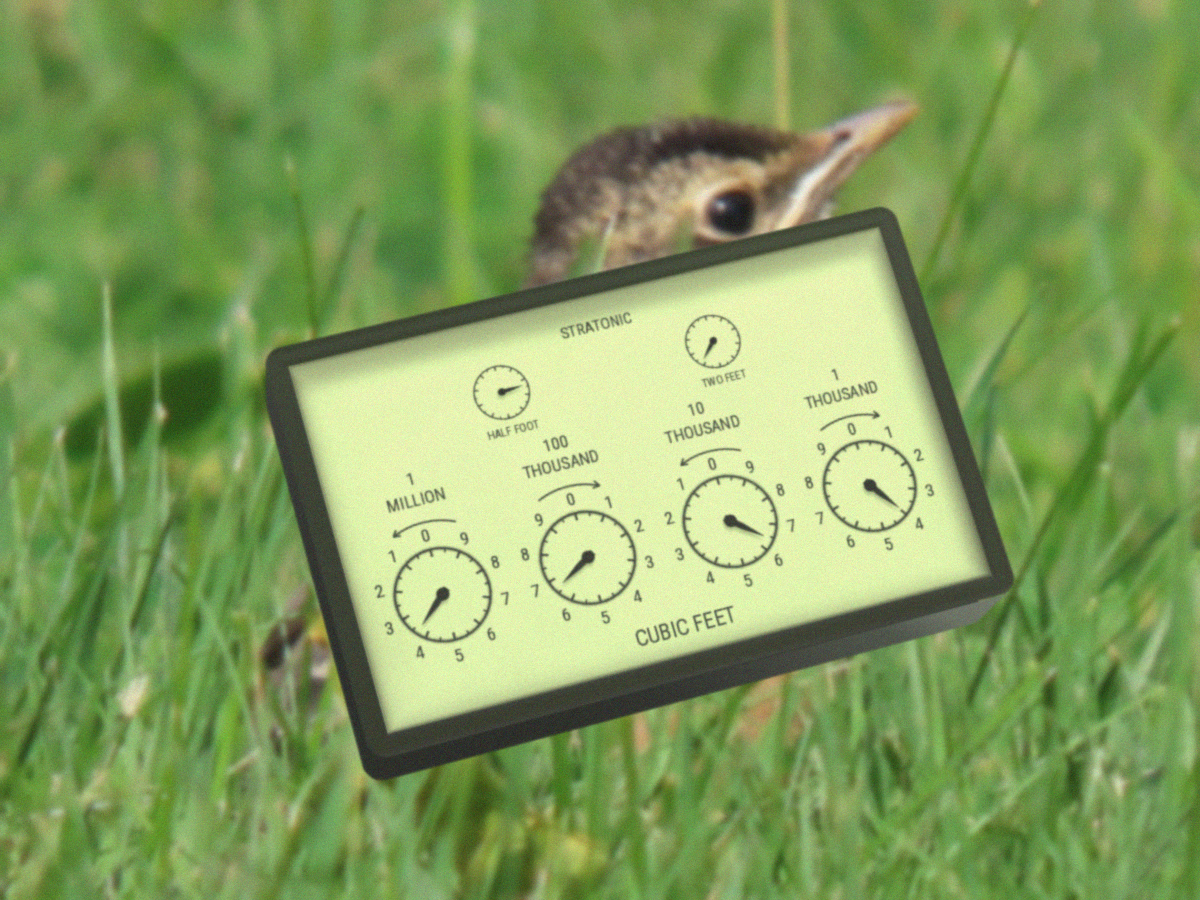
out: 366400 ft³
